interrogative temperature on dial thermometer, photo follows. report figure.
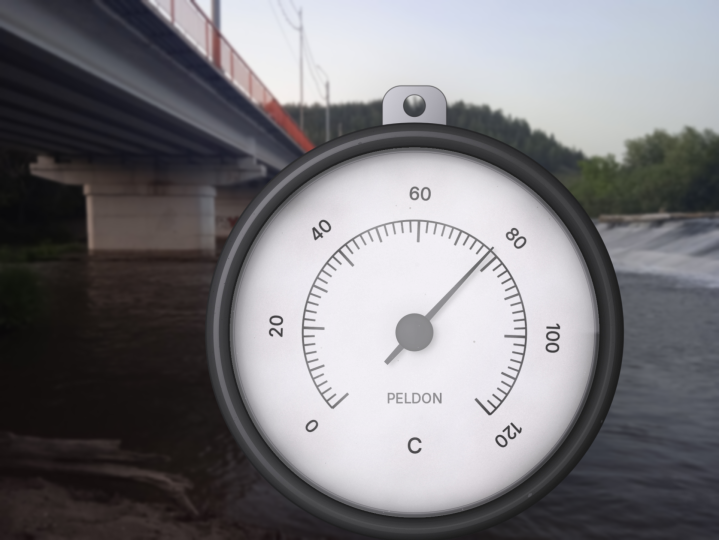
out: 78 °C
